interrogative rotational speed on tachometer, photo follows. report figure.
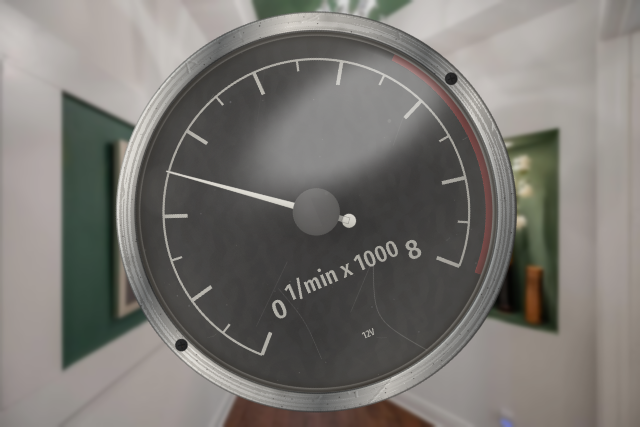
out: 2500 rpm
